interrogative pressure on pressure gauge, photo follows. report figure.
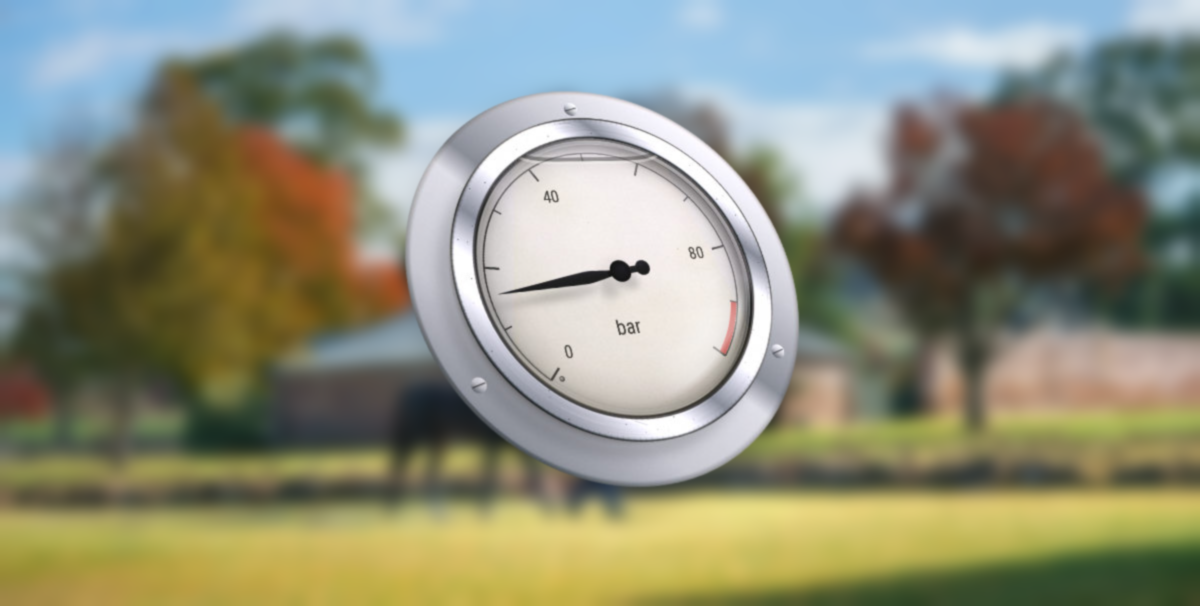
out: 15 bar
